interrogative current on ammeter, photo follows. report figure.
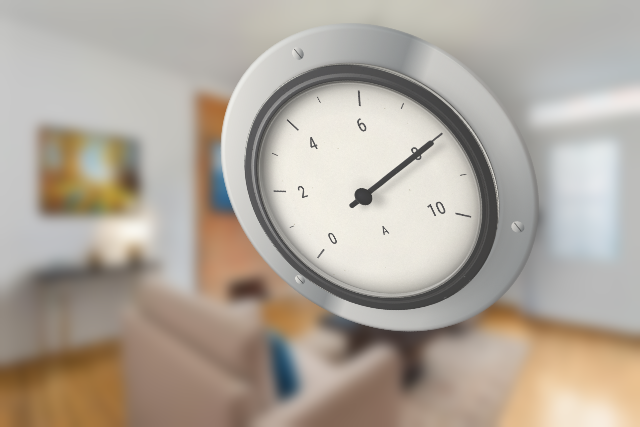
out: 8 A
